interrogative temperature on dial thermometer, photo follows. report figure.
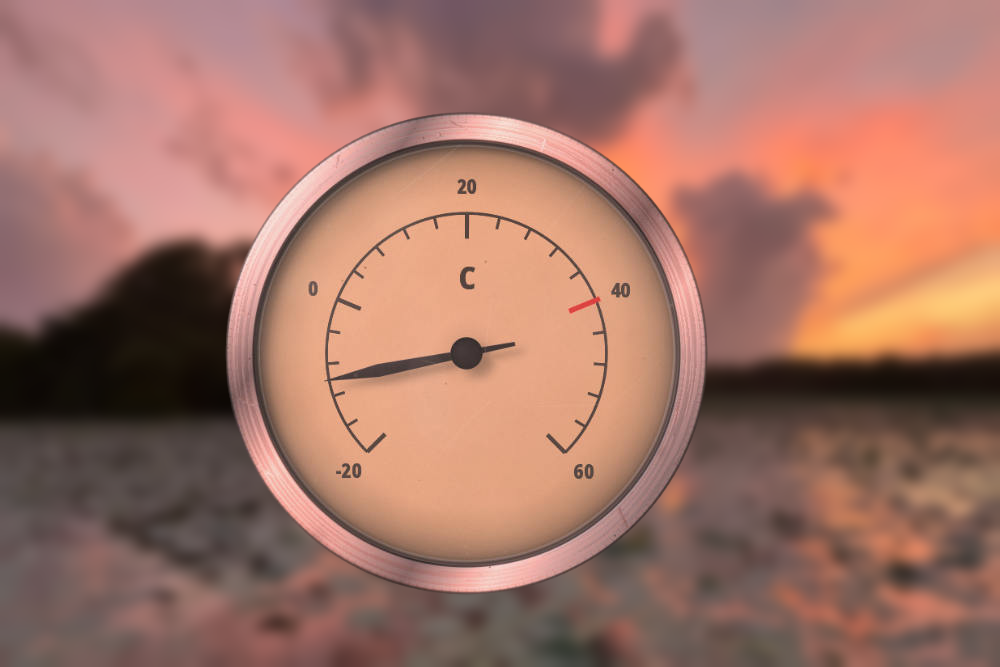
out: -10 °C
